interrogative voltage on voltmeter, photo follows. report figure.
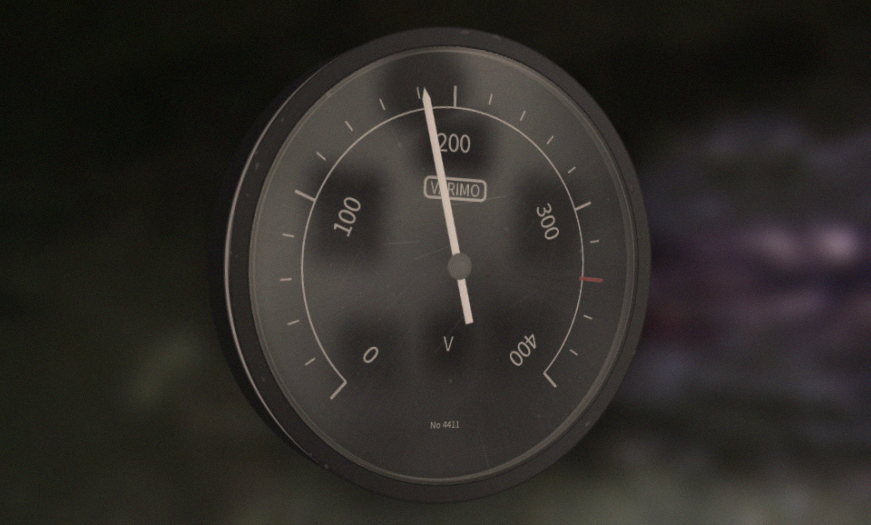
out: 180 V
